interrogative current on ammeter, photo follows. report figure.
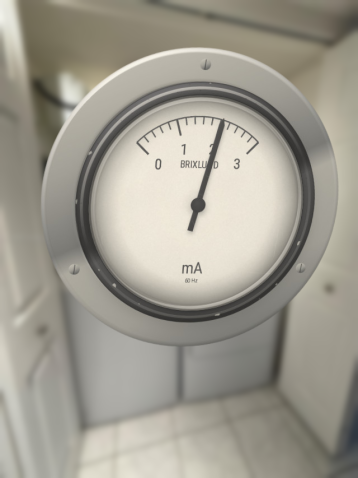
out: 2 mA
